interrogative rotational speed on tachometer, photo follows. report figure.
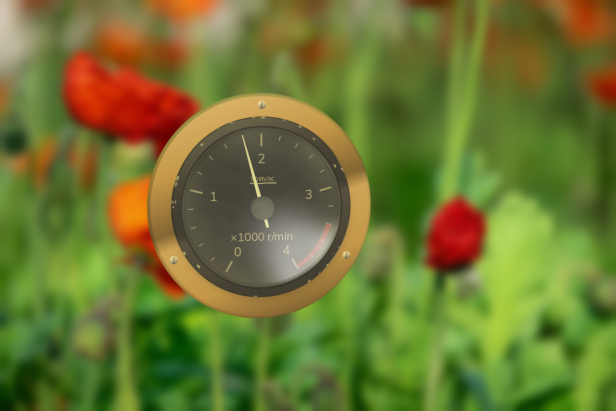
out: 1800 rpm
